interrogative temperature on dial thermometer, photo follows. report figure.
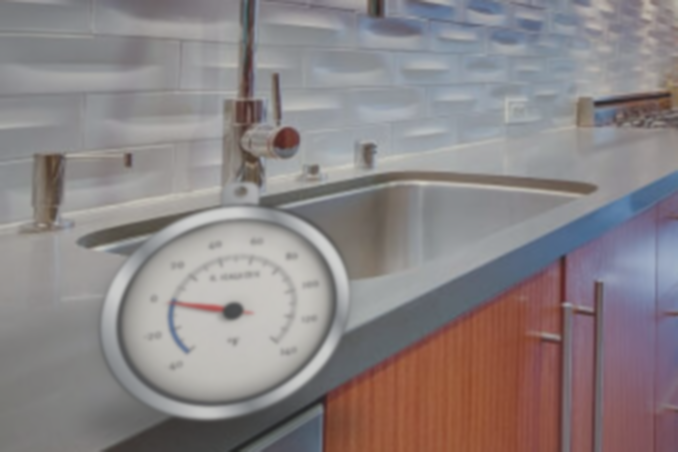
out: 0 °F
